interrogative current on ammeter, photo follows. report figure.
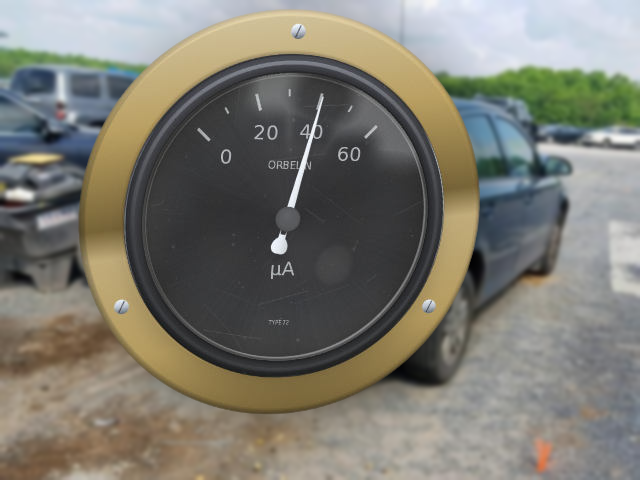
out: 40 µA
